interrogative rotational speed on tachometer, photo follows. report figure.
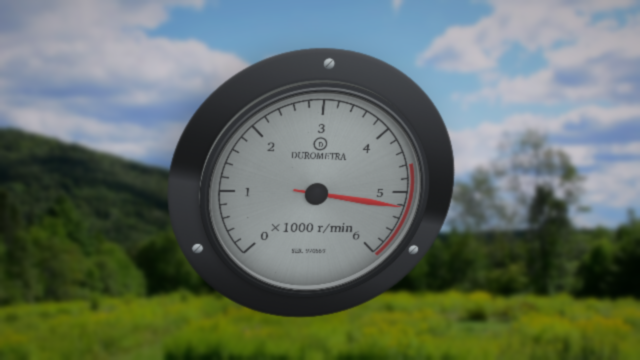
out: 5200 rpm
